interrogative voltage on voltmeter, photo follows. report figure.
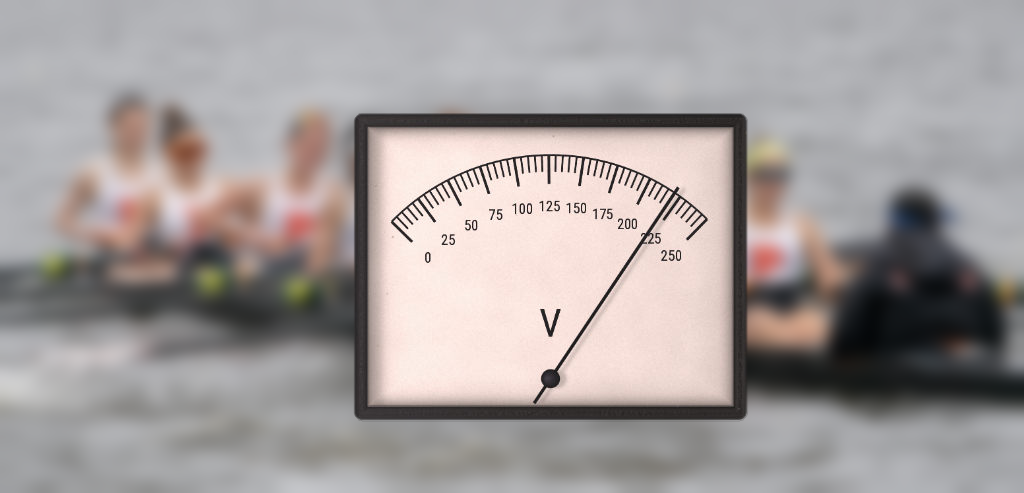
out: 220 V
